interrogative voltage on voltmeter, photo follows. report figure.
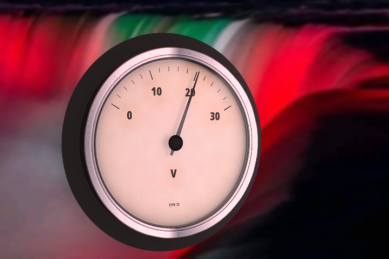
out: 20 V
